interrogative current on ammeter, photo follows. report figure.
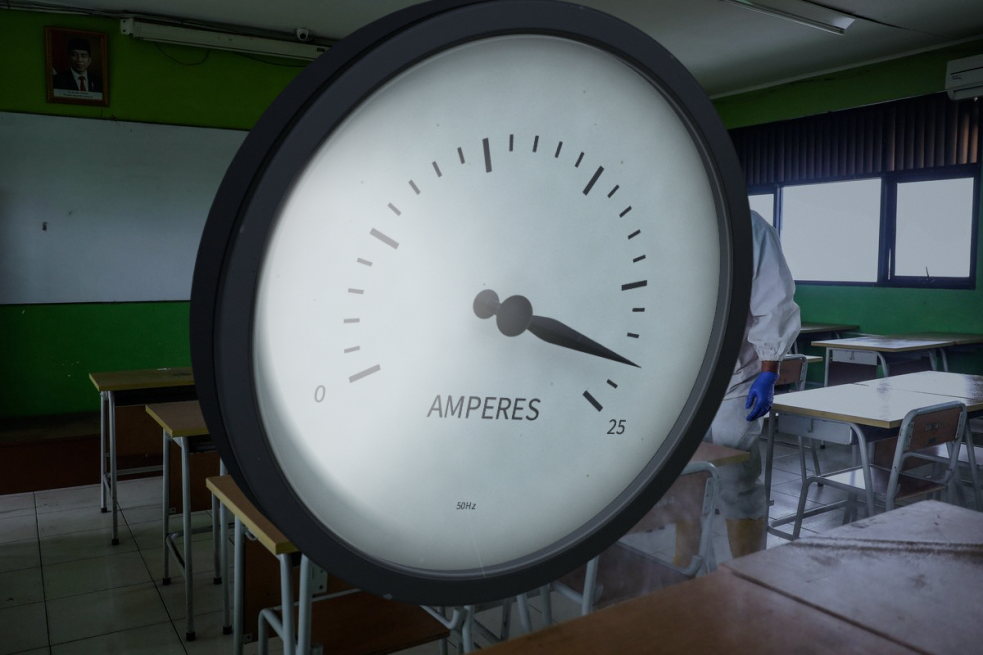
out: 23 A
